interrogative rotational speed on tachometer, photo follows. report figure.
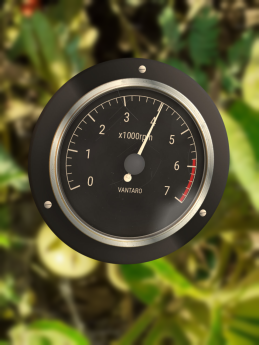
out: 4000 rpm
